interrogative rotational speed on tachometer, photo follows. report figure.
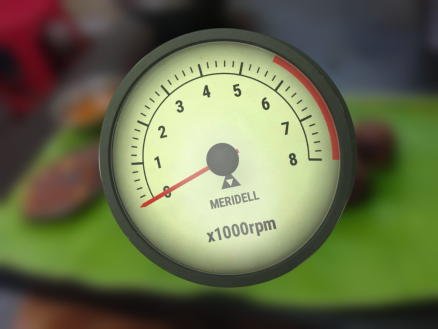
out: 0 rpm
